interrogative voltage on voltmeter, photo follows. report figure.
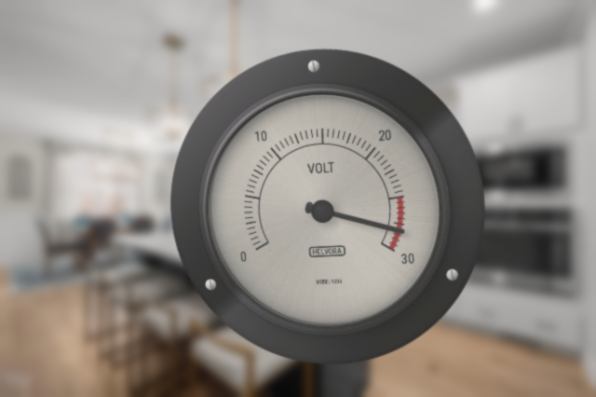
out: 28 V
